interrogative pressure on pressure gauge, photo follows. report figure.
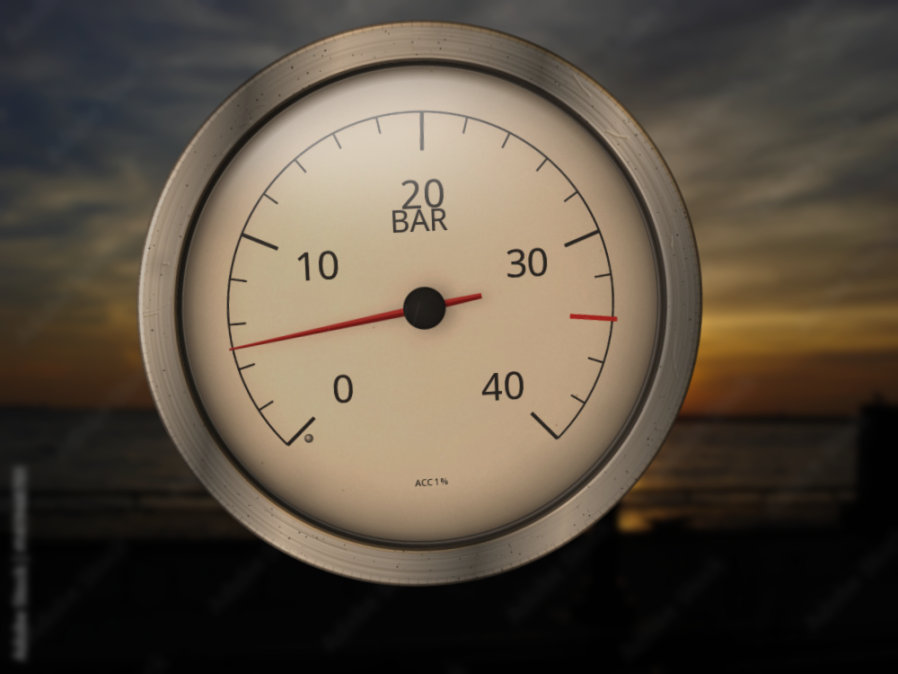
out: 5 bar
